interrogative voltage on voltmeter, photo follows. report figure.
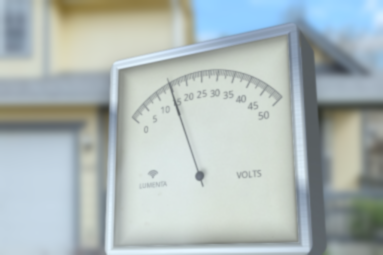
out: 15 V
